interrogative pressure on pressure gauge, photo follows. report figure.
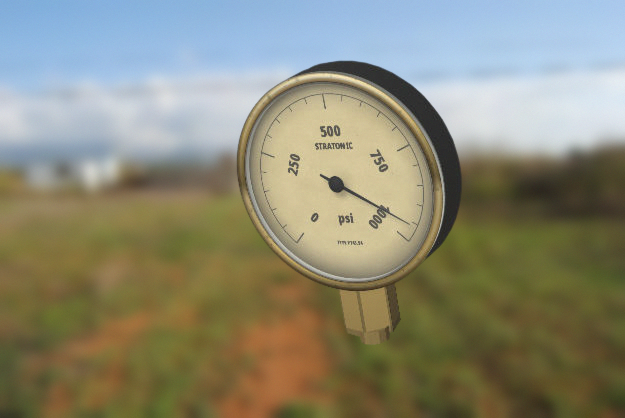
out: 950 psi
